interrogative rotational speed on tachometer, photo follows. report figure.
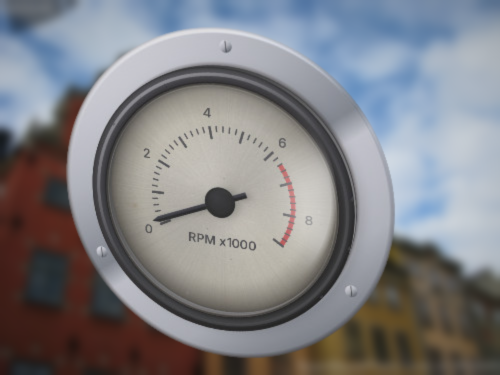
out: 200 rpm
